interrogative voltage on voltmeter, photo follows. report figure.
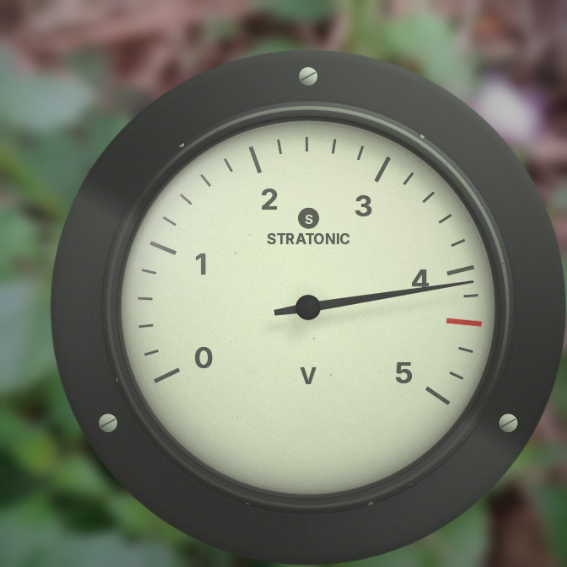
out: 4.1 V
